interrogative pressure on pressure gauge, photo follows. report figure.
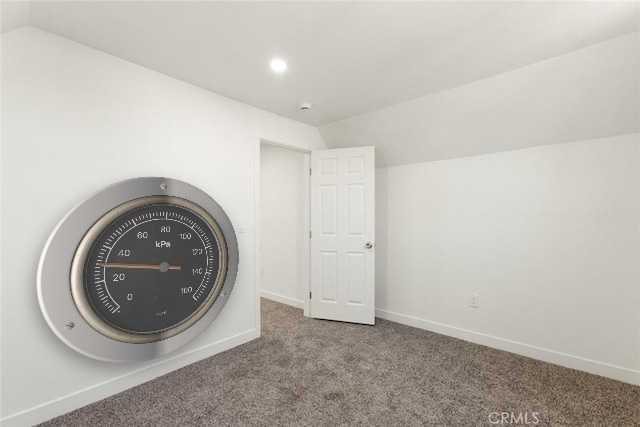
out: 30 kPa
